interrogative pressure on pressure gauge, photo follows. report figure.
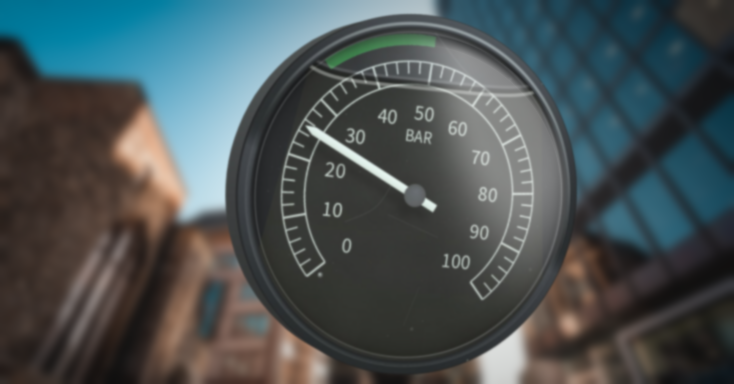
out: 25 bar
